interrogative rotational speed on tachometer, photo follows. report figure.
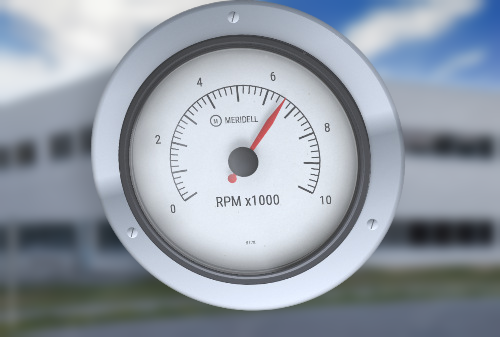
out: 6600 rpm
